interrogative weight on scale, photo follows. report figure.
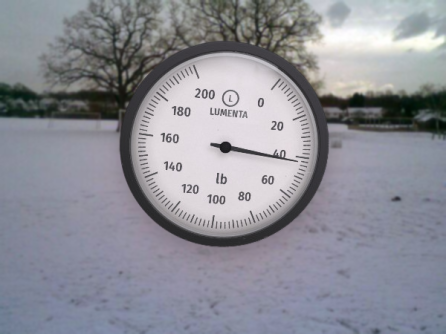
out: 42 lb
